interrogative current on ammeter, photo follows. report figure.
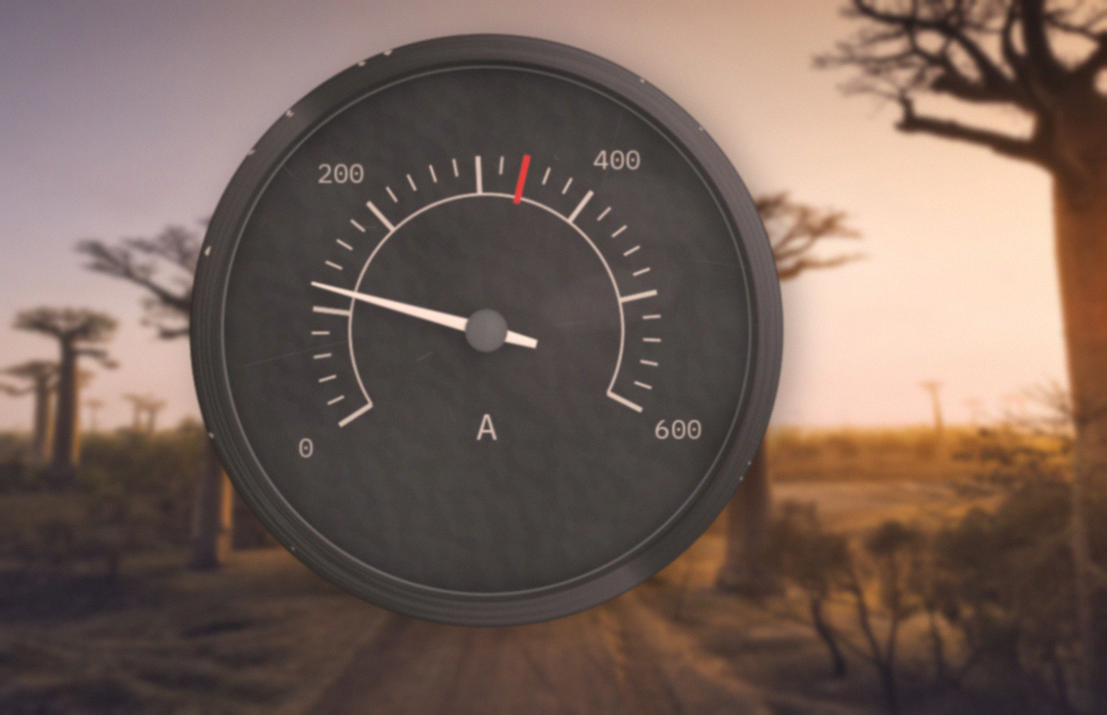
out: 120 A
